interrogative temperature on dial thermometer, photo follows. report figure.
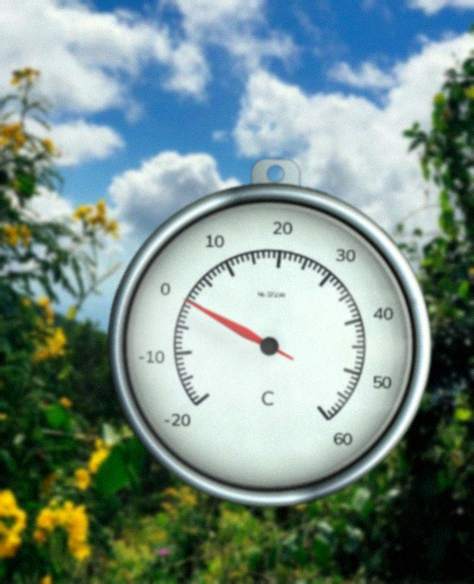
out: 0 °C
